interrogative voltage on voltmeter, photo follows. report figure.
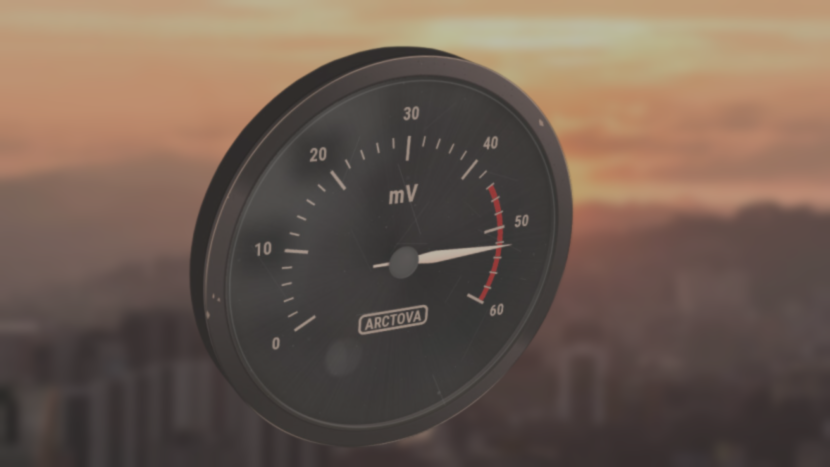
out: 52 mV
